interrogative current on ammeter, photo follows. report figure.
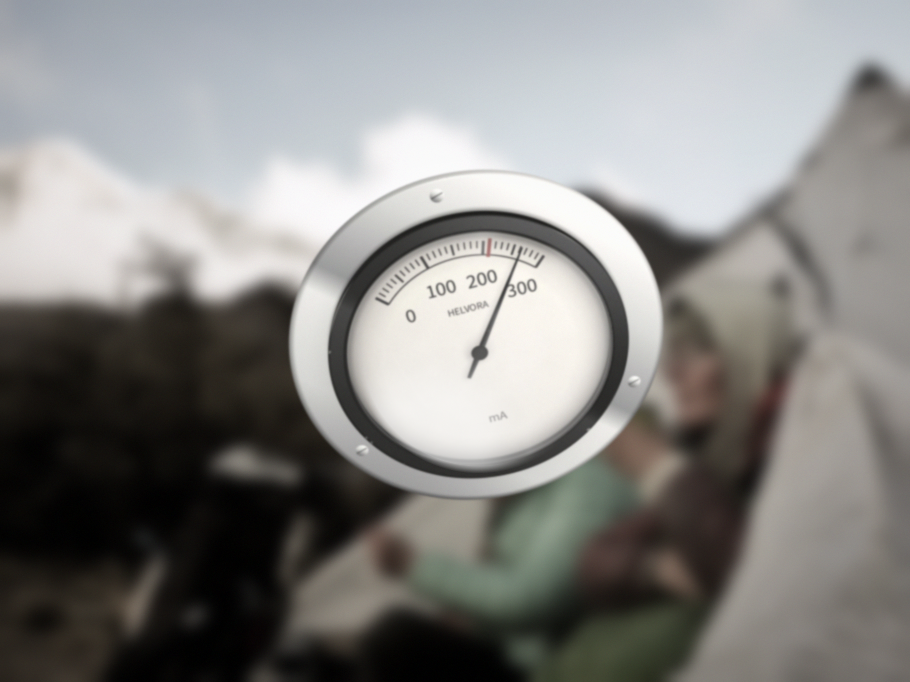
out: 260 mA
